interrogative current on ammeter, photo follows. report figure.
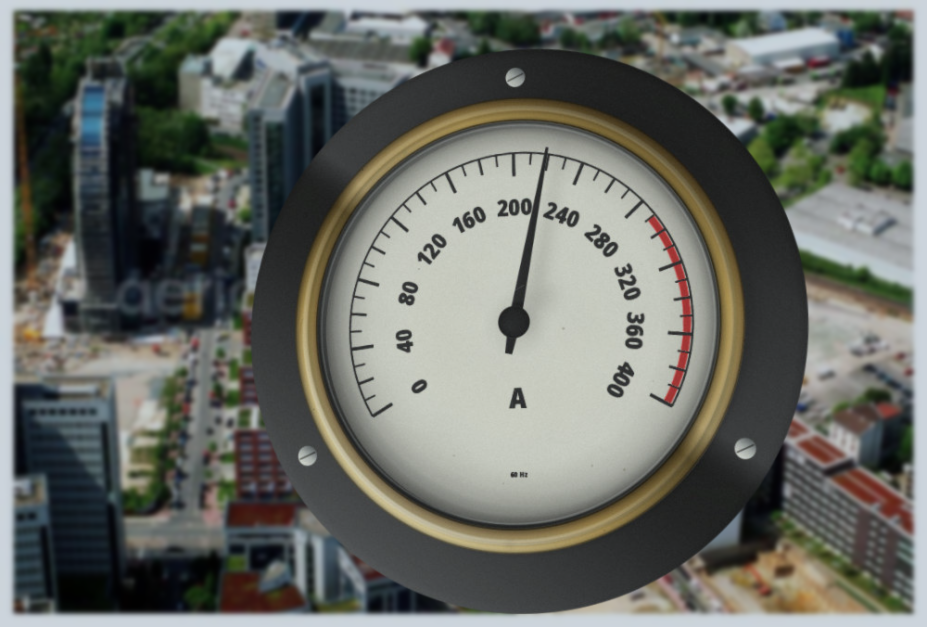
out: 220 A
